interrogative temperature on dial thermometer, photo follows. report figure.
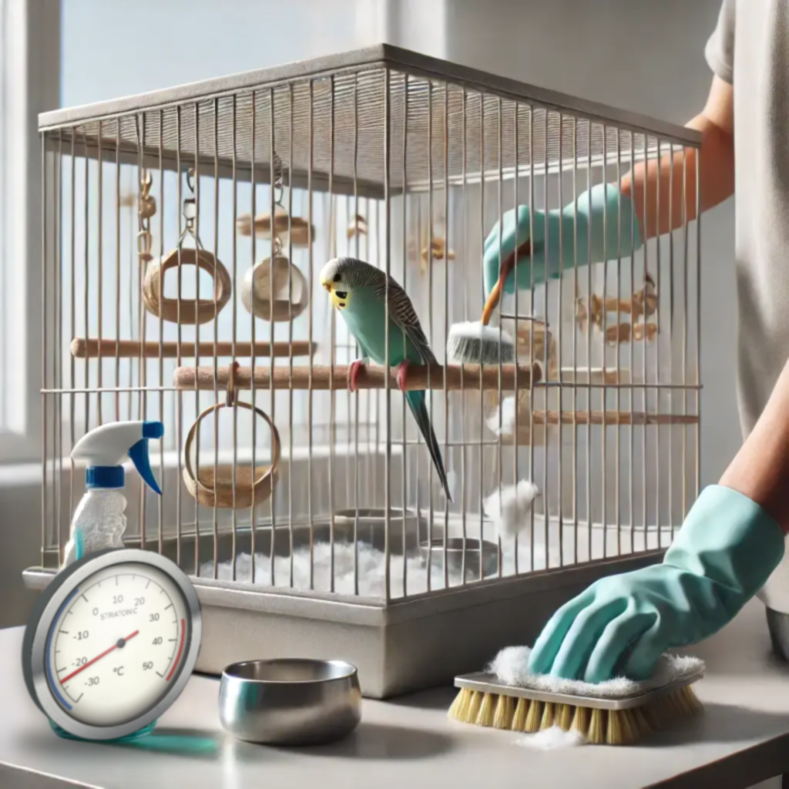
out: -22.5 °C
